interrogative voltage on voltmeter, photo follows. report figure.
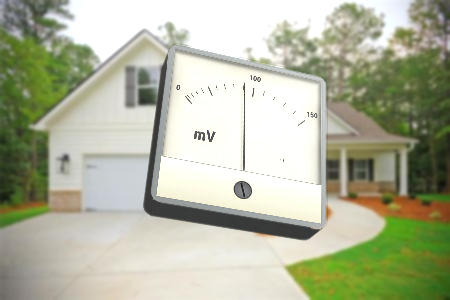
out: 90 mV
